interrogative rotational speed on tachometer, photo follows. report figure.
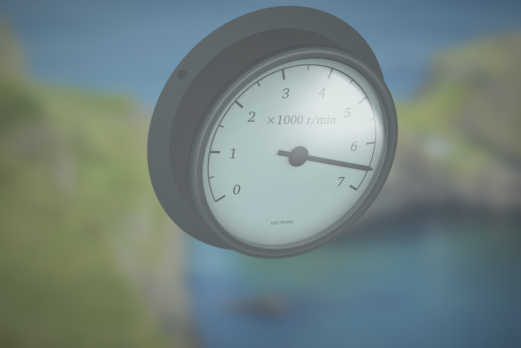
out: 6500 rpm
